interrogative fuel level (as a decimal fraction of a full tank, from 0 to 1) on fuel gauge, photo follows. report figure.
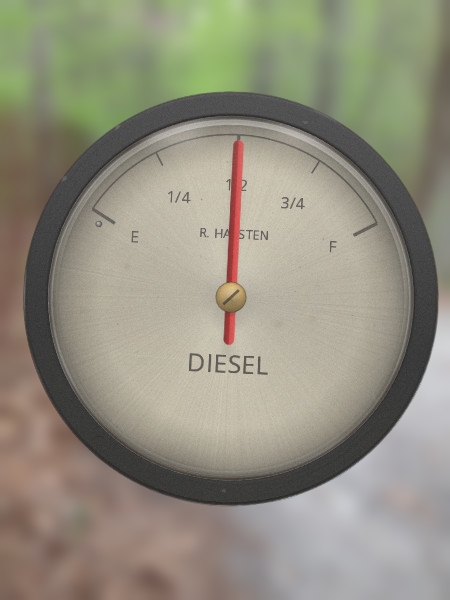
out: 0.5
